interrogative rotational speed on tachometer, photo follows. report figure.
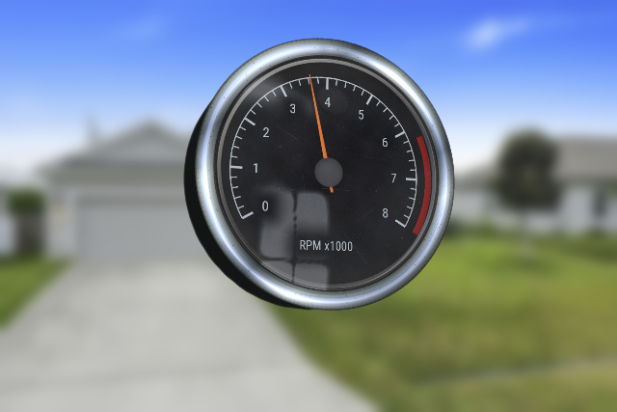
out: 3600 rpm
